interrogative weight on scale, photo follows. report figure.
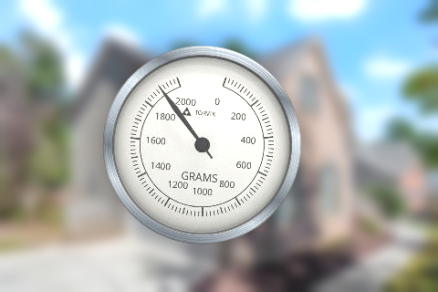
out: 1900 g
